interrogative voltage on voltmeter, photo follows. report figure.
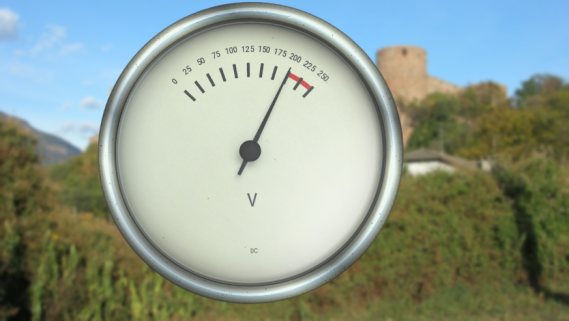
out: 200 V
